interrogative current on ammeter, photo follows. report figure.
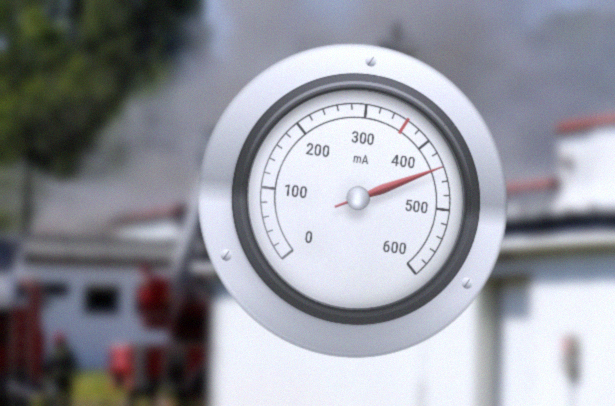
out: 440 mA
